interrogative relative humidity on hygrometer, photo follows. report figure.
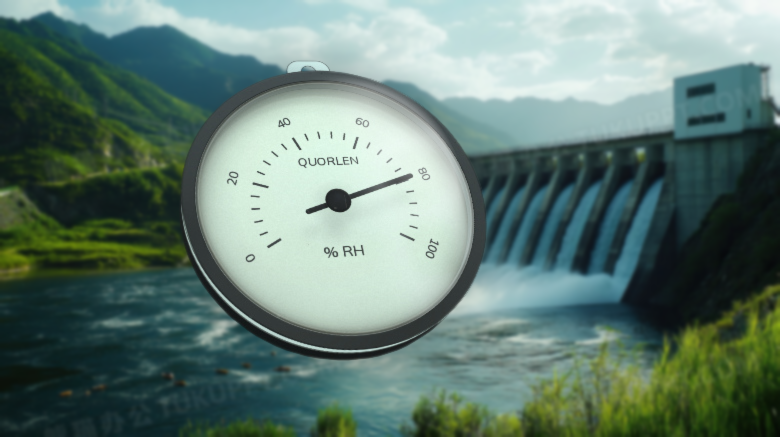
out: 80 %
